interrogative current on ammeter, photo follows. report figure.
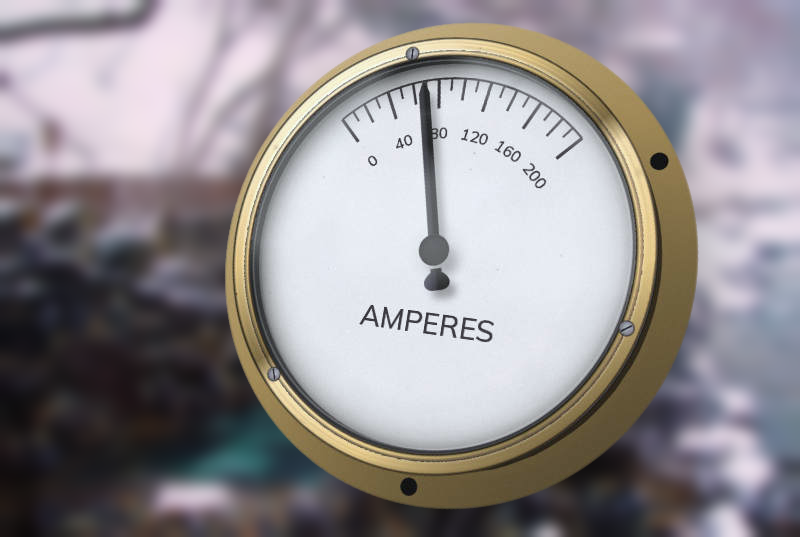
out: 70 A
